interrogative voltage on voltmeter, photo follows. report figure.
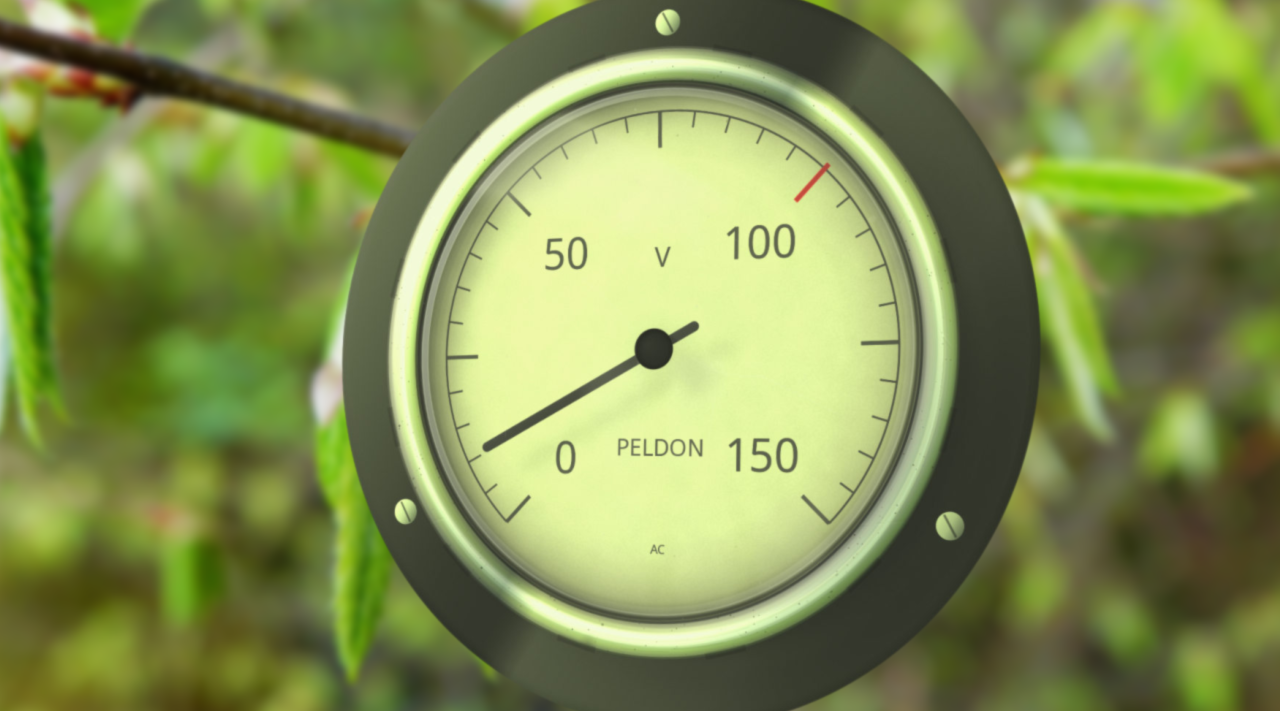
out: 10 V
